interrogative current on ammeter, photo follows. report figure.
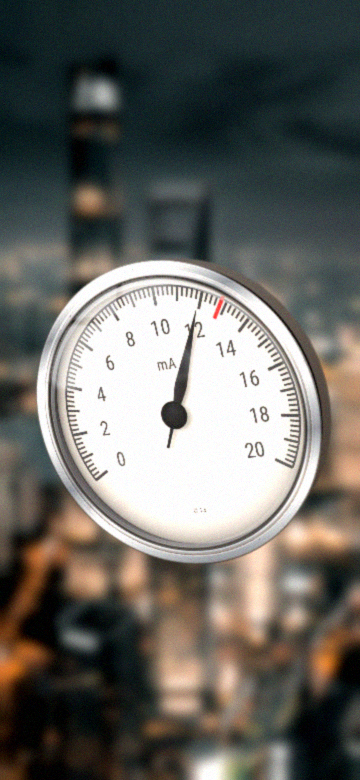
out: 12 mA
